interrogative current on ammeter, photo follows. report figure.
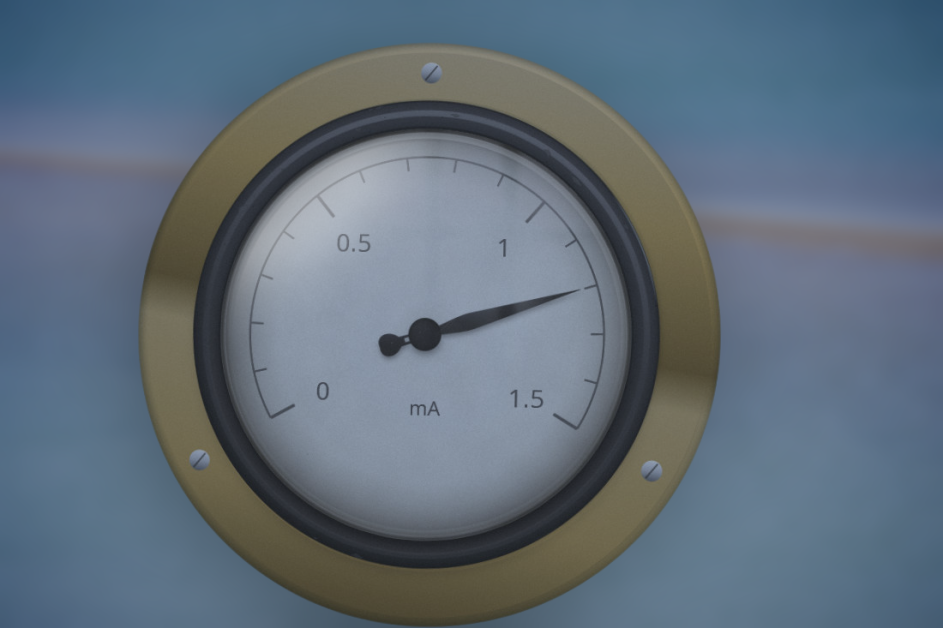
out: 1.2 mA
